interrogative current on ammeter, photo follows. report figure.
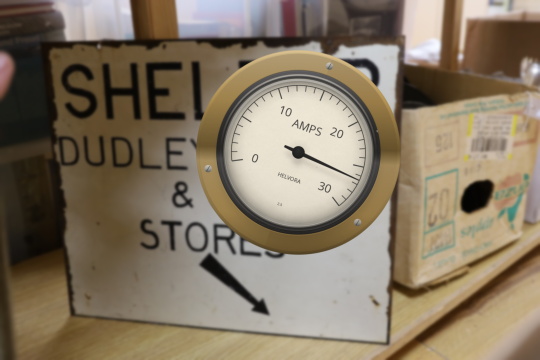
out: 26.5 A
